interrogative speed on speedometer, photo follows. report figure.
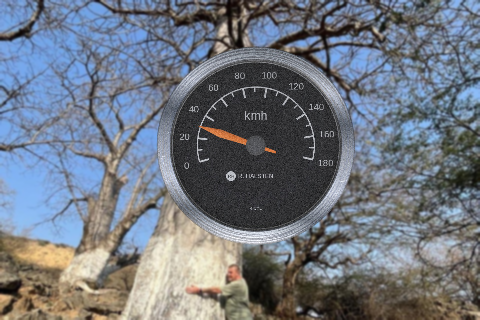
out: 30 km/h
